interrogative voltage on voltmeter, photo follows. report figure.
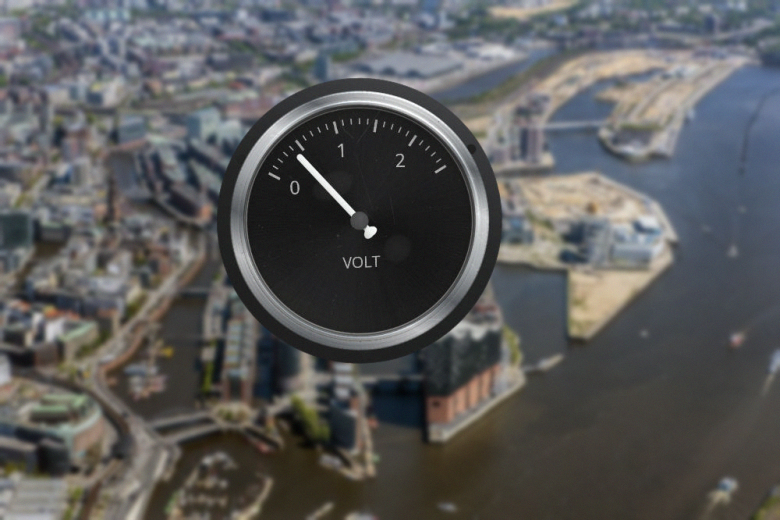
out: 0.4 V
